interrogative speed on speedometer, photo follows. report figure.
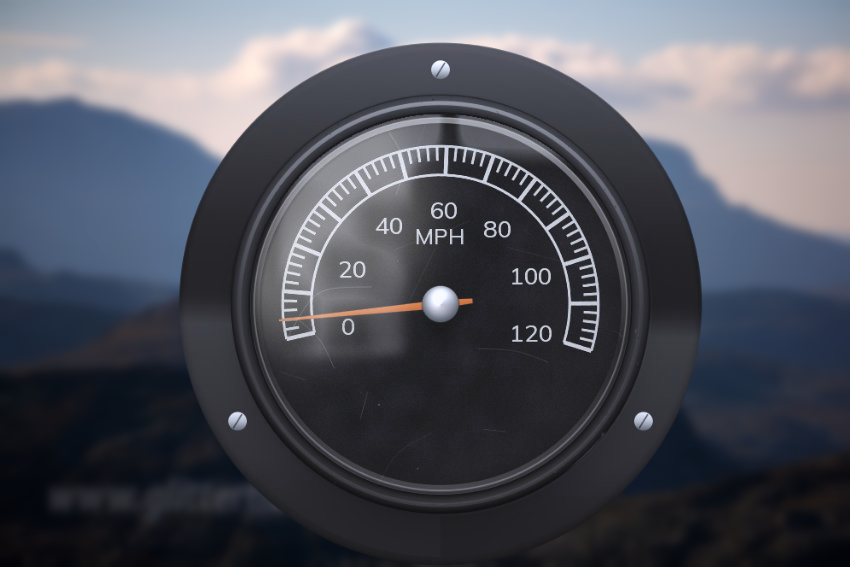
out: 4 mph
